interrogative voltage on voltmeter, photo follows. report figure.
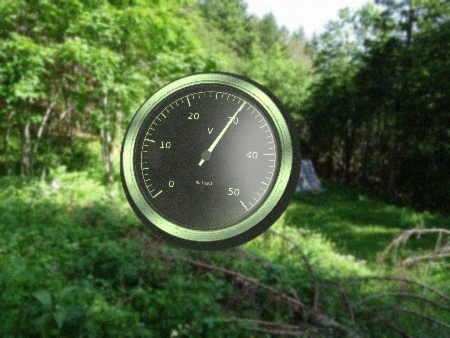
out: 30 V
